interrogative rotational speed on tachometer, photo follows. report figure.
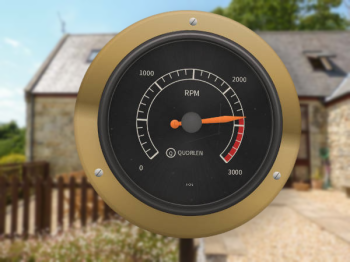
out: 2400 rpm
